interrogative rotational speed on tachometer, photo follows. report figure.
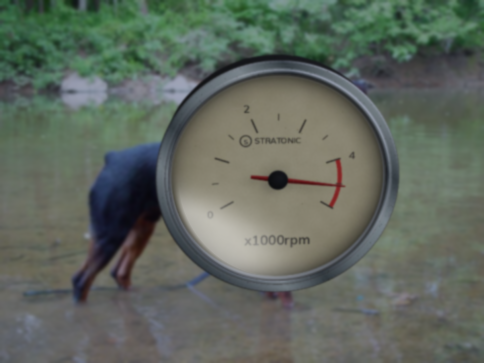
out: 4500 rpm
